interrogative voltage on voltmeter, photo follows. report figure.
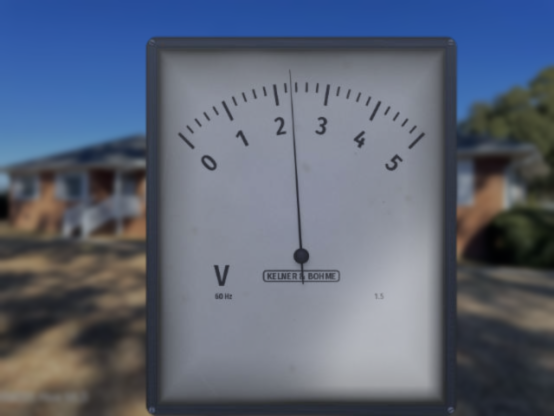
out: 2.3 V
